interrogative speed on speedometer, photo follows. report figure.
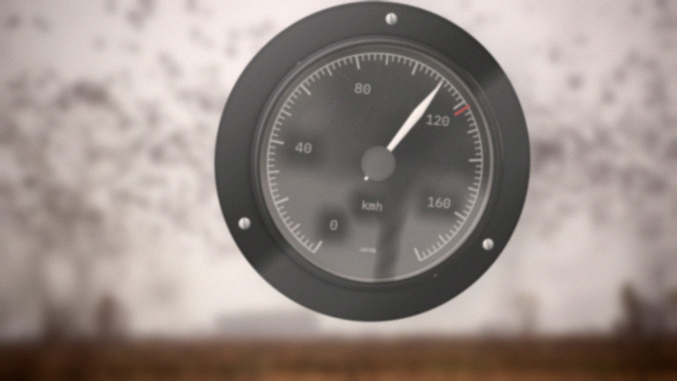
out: 110 km/h
